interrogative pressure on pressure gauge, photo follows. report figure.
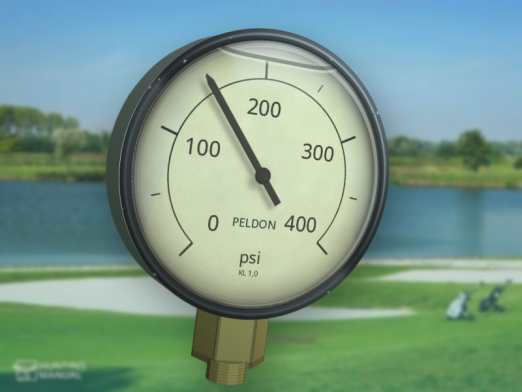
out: 150 psi
